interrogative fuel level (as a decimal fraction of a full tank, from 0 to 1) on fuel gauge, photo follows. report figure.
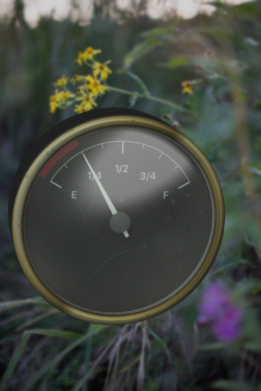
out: 0.25
